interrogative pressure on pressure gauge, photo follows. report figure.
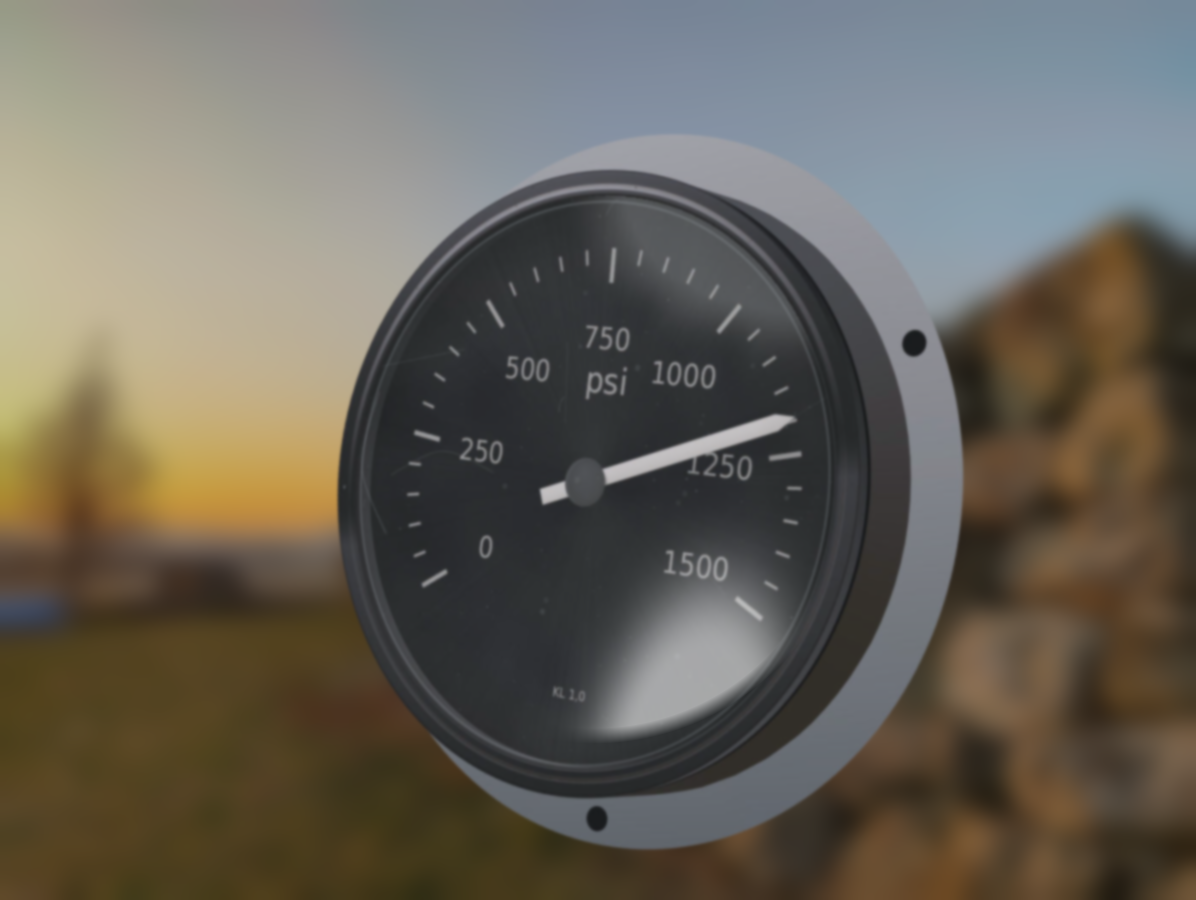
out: 1200 psi
